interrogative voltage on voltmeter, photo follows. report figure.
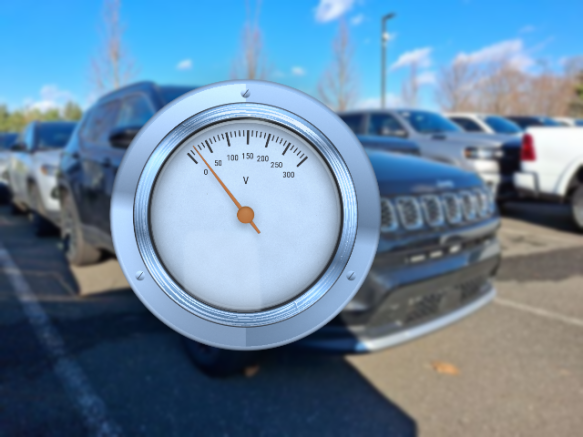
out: 20 V
